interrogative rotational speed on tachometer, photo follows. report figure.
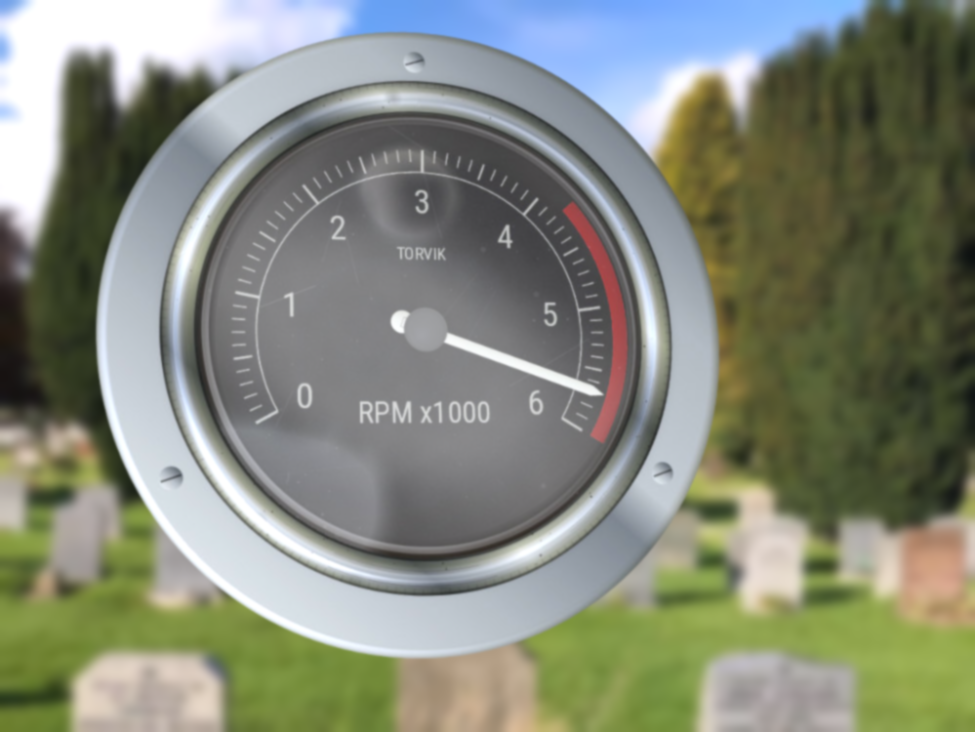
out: 5700 rpm
